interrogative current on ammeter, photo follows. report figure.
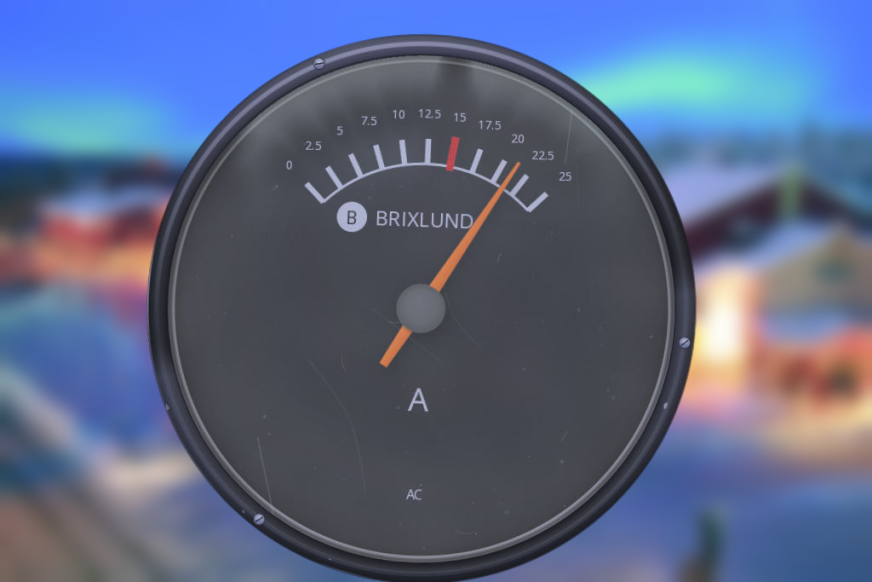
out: 21.25 A
